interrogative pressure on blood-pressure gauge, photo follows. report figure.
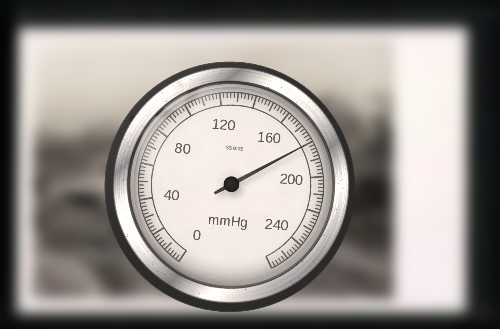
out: 180 mmHg
